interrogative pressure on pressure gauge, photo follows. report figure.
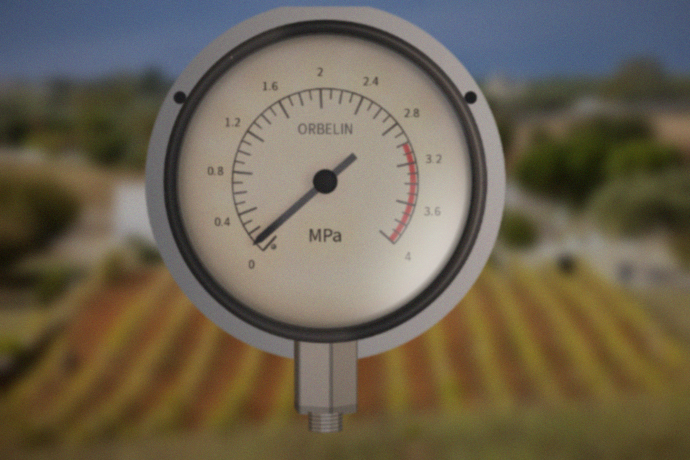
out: 0.1 MPa
